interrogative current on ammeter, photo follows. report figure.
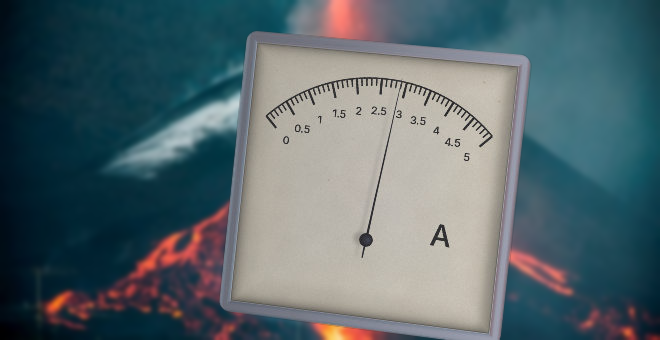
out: 2.9 A
